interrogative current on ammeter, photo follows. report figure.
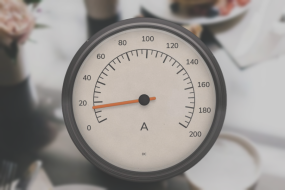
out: 15 A
